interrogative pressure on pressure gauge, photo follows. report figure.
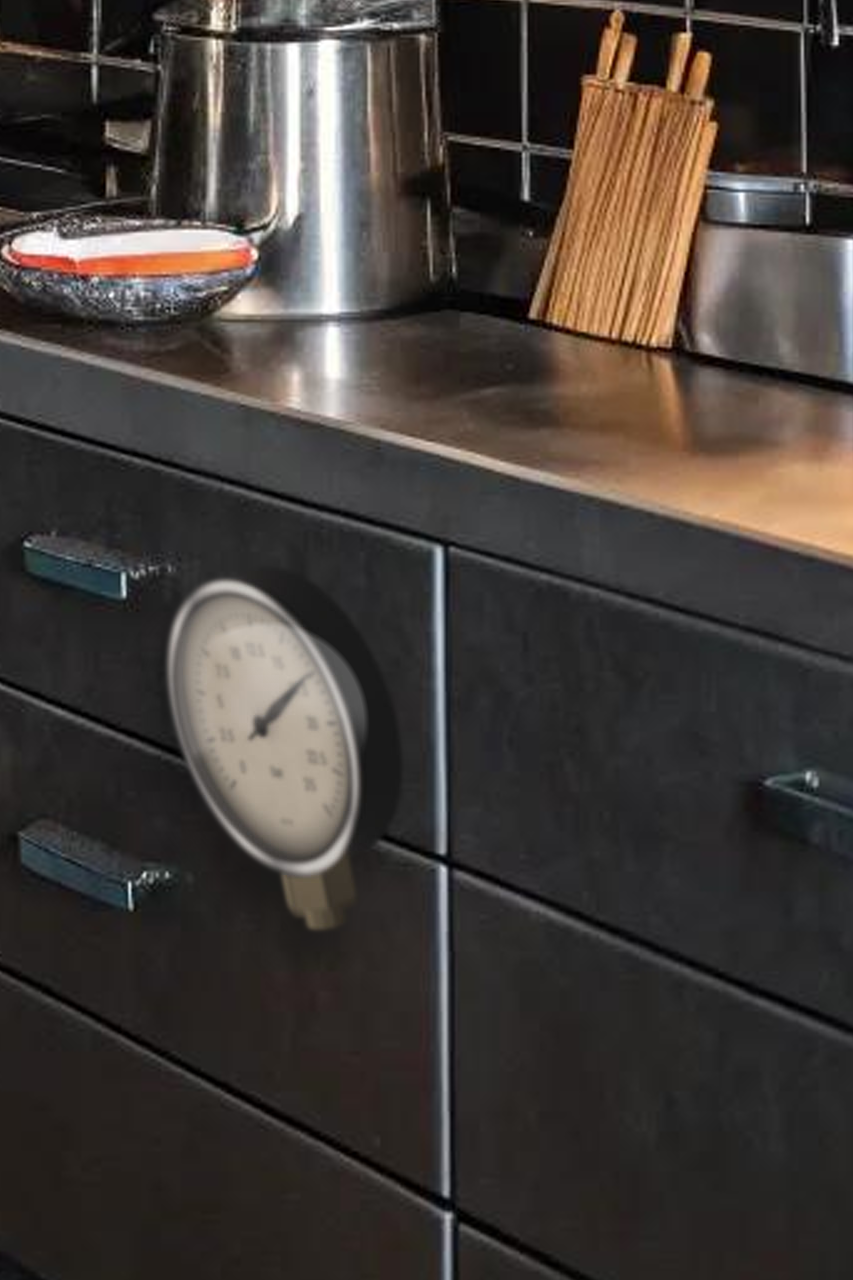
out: 17.5 bar
